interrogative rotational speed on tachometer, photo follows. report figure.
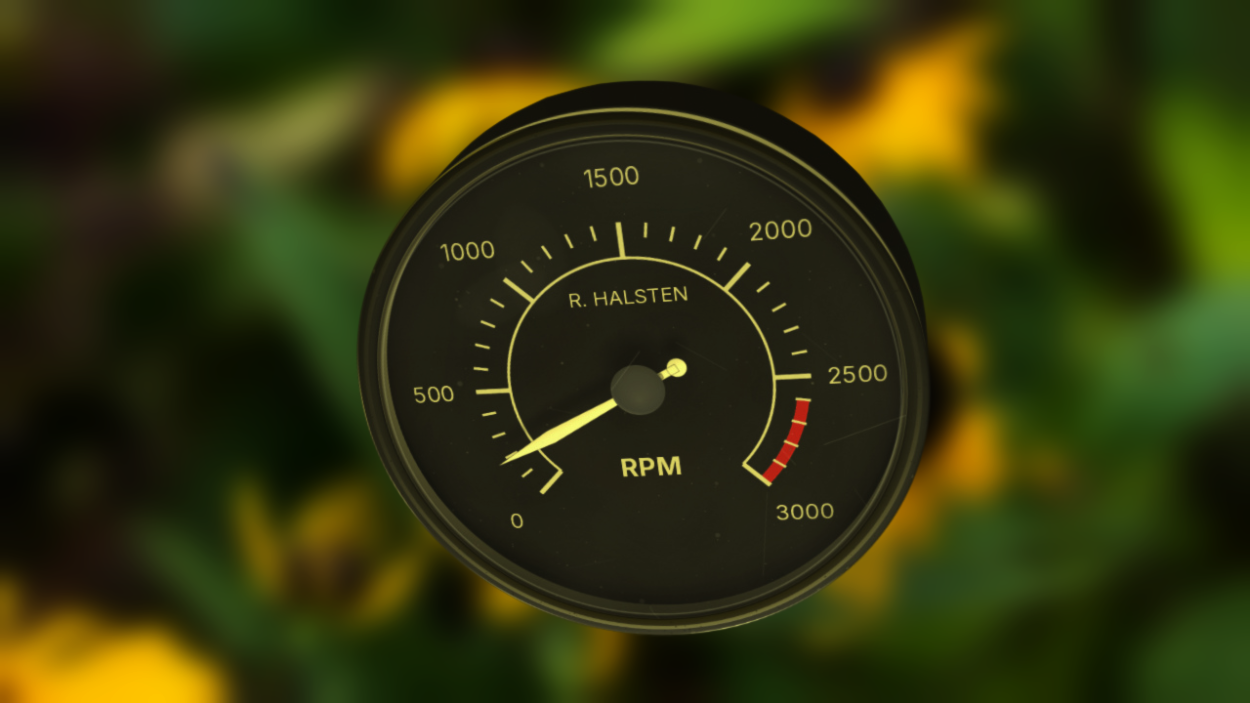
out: 200 rpm
